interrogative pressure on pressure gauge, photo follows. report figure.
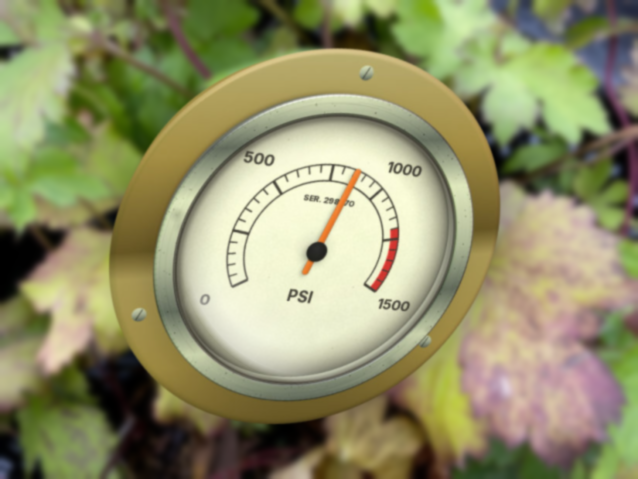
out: 850 psi
